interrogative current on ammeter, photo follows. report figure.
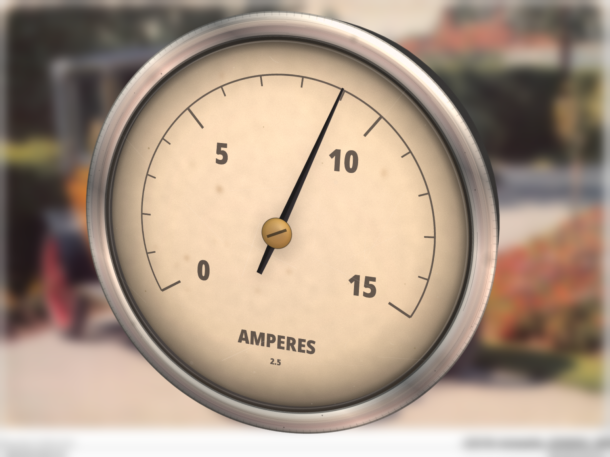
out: 9 A
